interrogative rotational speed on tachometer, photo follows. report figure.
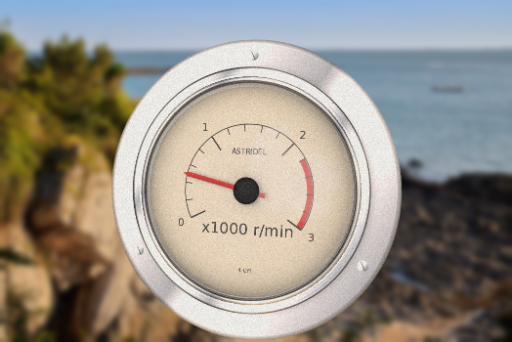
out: 500 rpm
